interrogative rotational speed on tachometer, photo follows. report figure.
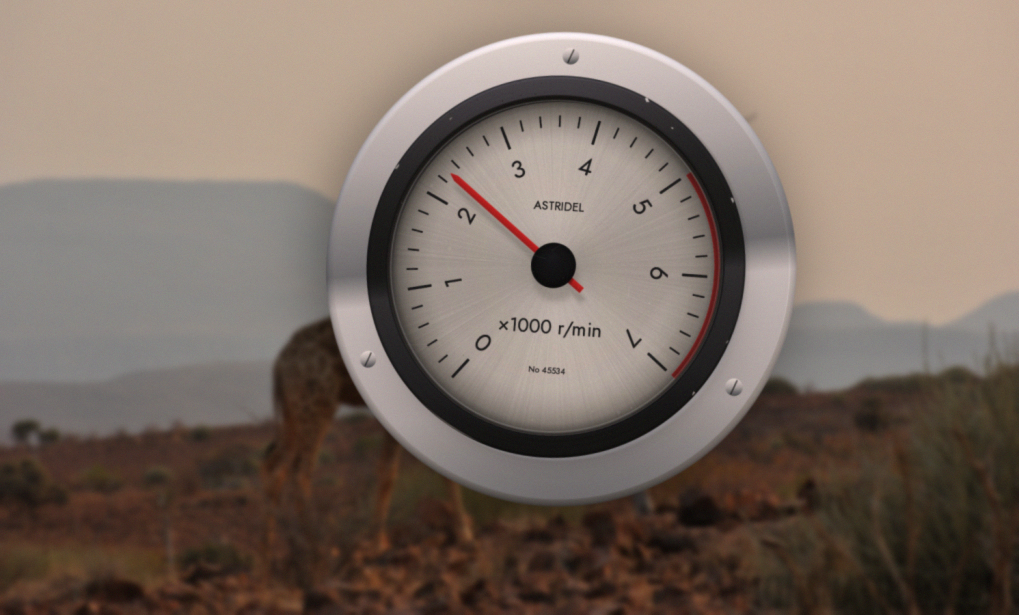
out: 2300 rpm
